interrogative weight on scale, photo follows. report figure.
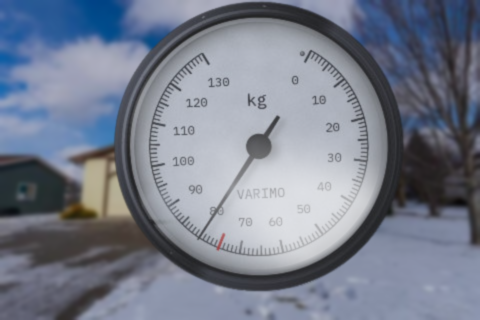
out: 80 kg
